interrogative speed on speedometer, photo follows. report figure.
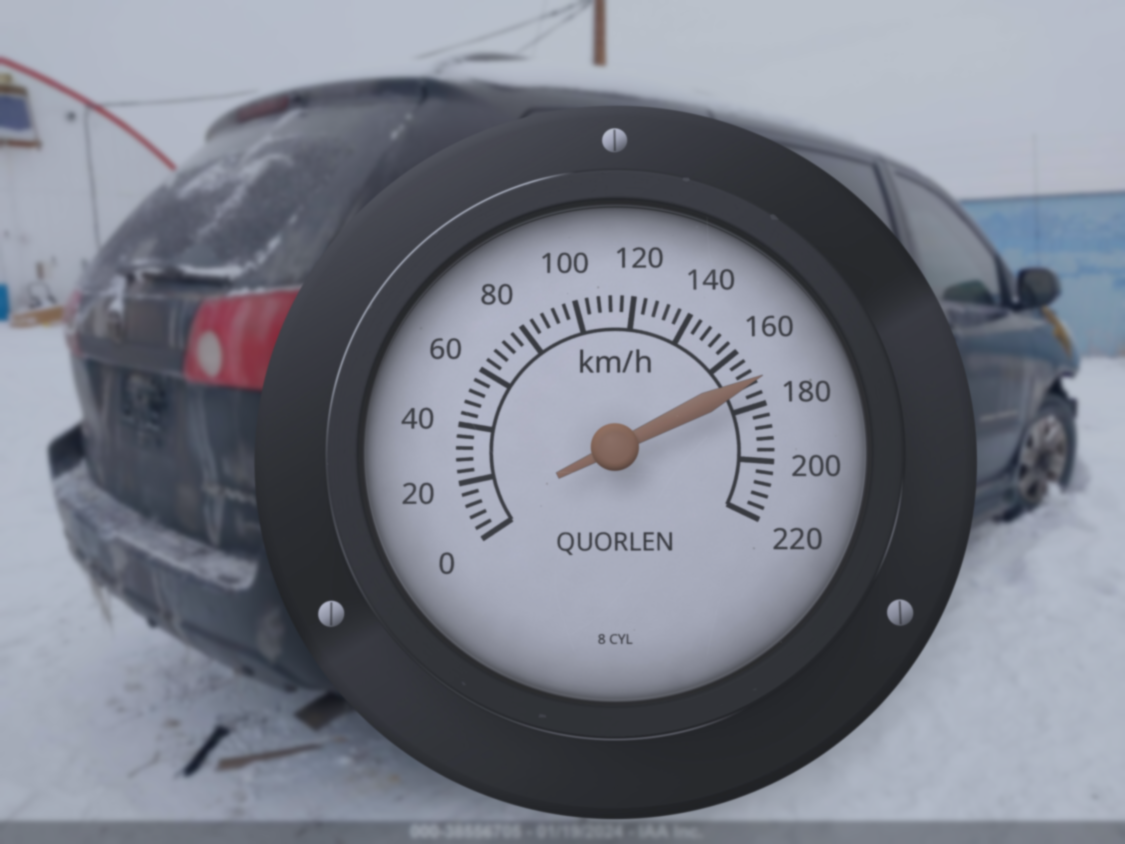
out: 172 km/h
